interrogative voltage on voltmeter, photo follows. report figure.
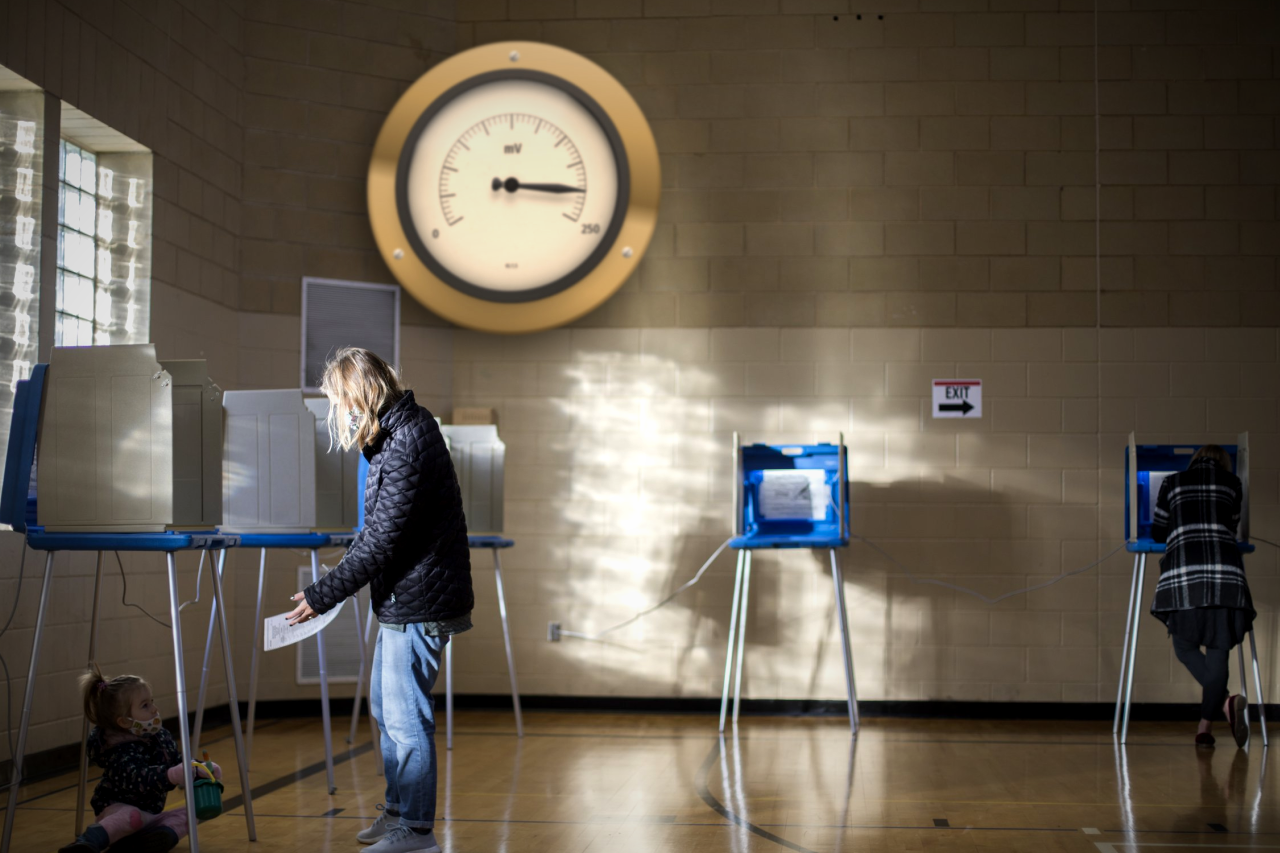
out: 225 mV
